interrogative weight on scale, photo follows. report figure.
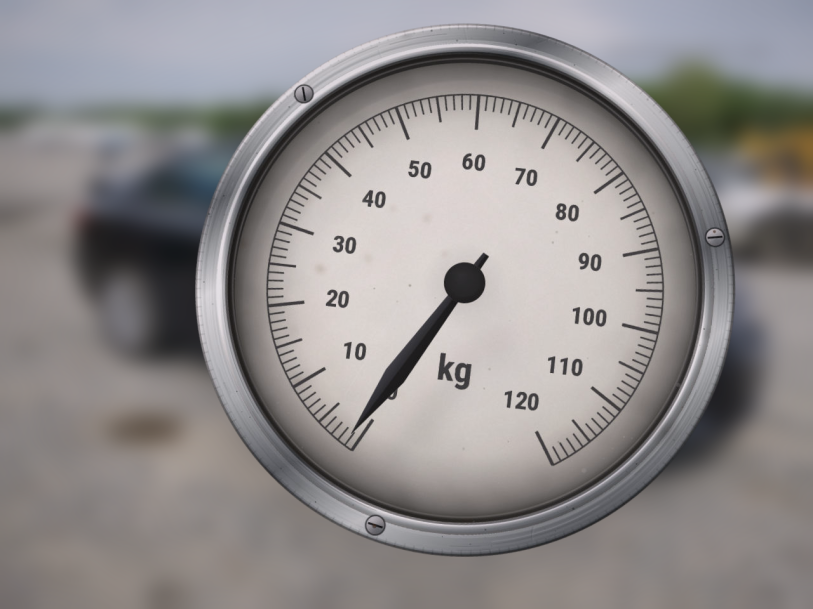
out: 1 kg
